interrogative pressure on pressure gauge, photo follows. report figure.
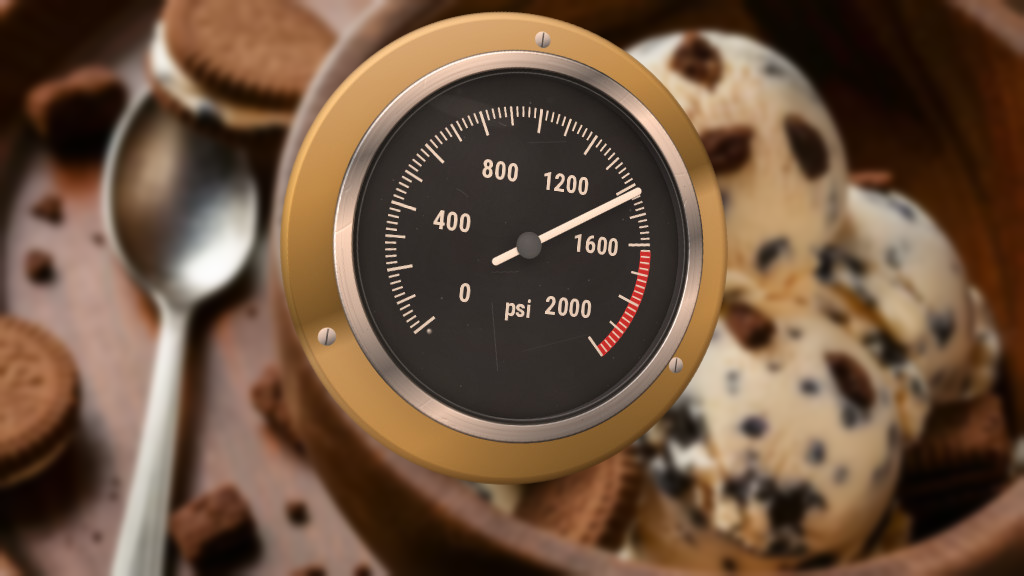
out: 1420 psi
